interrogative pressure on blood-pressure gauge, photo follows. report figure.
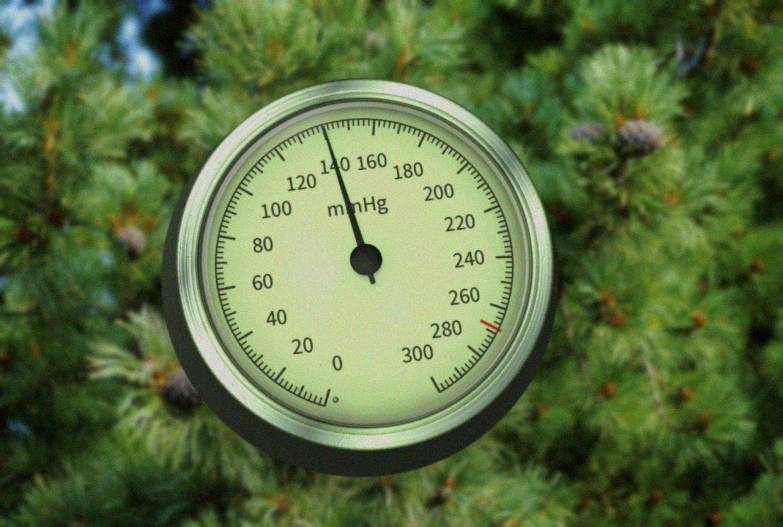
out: 140 mmHg
